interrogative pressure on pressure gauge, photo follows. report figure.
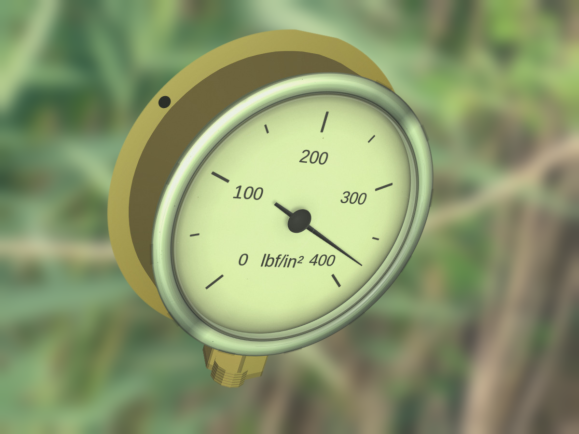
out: 375 psi
